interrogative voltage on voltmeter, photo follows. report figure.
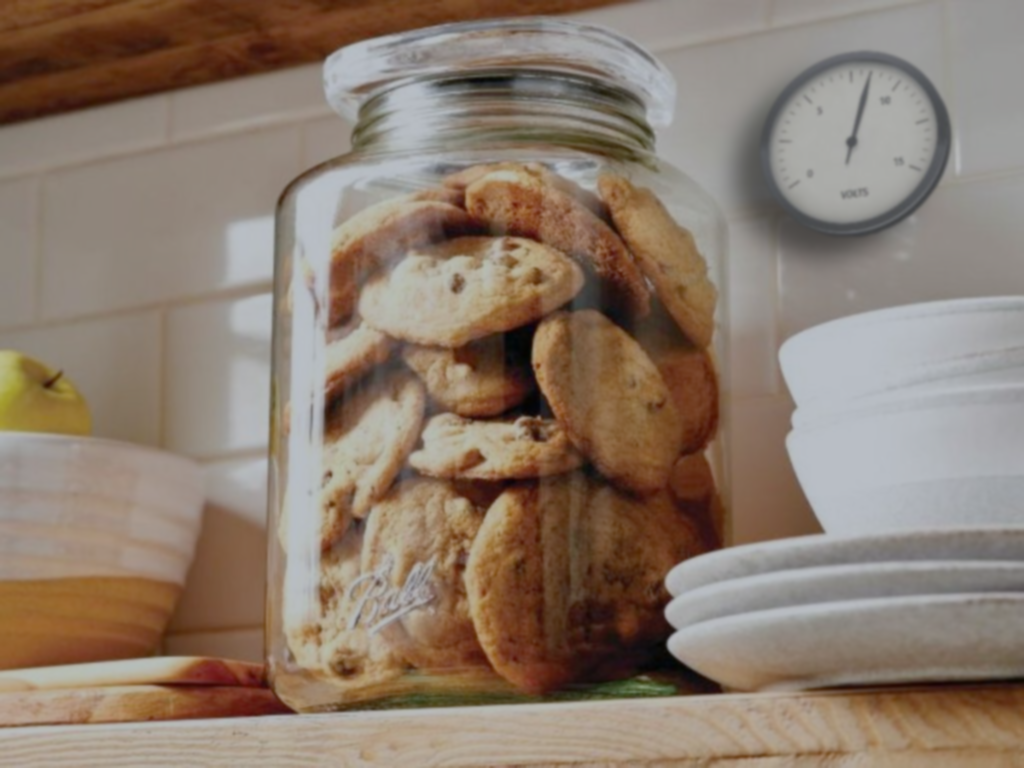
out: 8.5 V
